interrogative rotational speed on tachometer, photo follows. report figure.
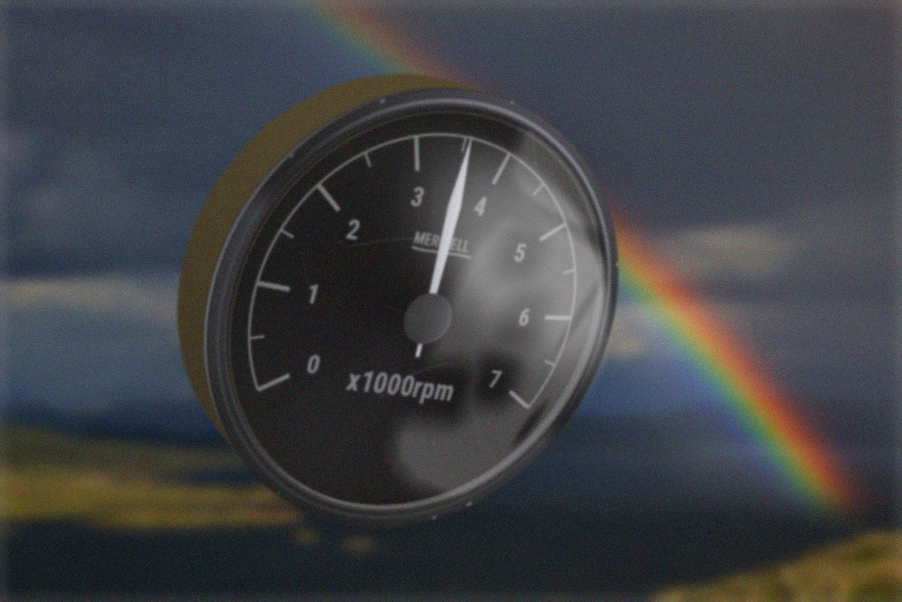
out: 3500 rpm
